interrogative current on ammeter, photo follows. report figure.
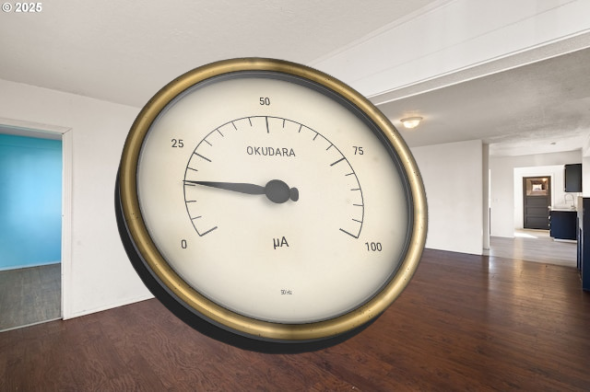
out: 15 µA
